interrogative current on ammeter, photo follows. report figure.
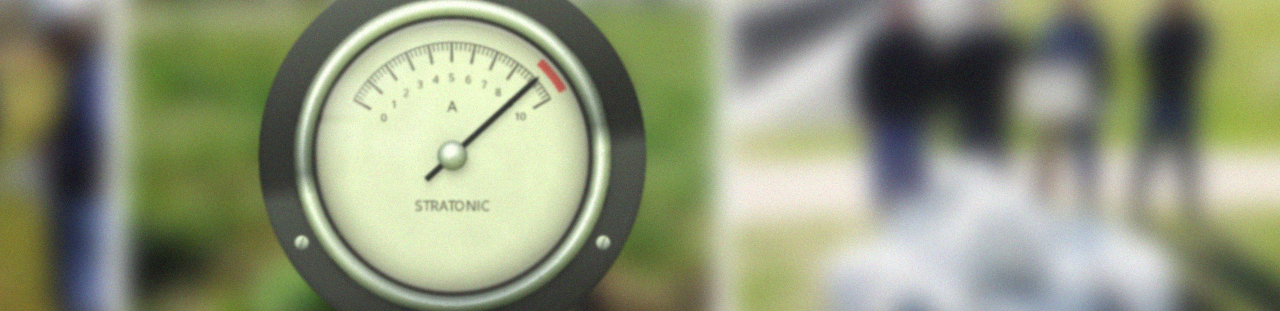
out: 9 A
